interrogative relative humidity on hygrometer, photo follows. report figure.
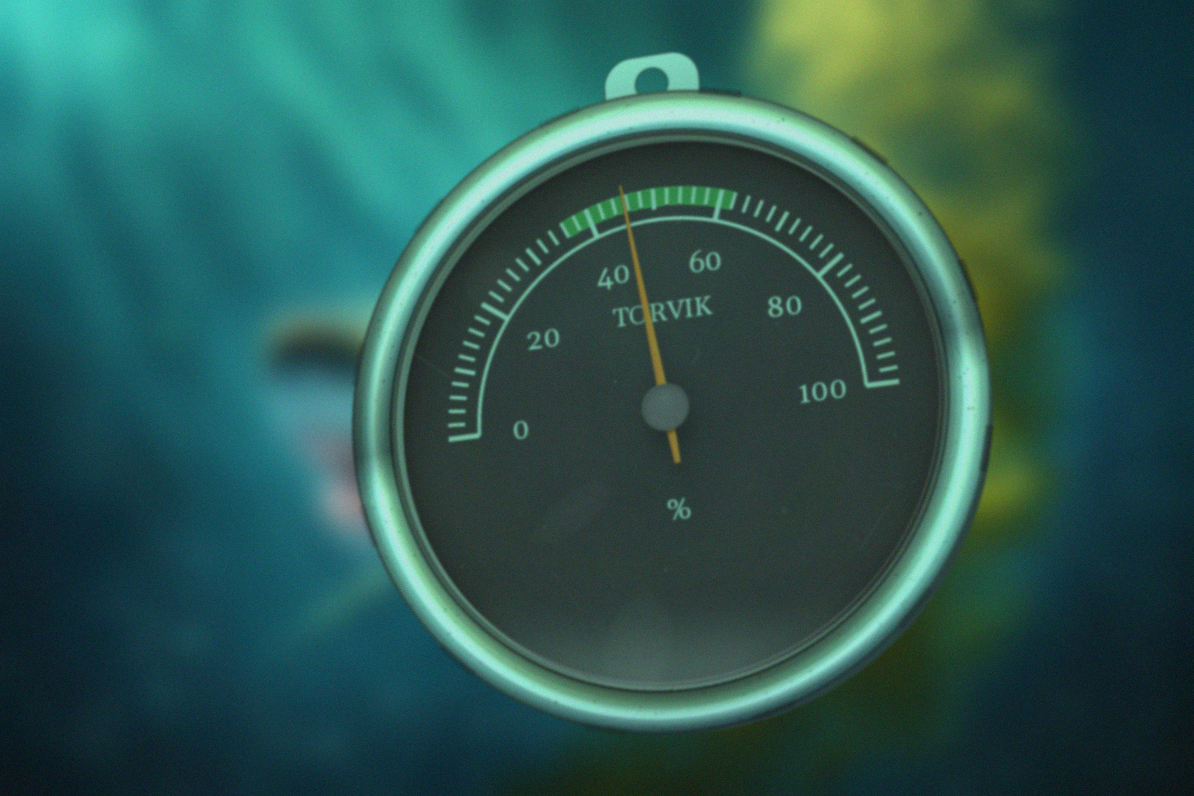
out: 46 %
